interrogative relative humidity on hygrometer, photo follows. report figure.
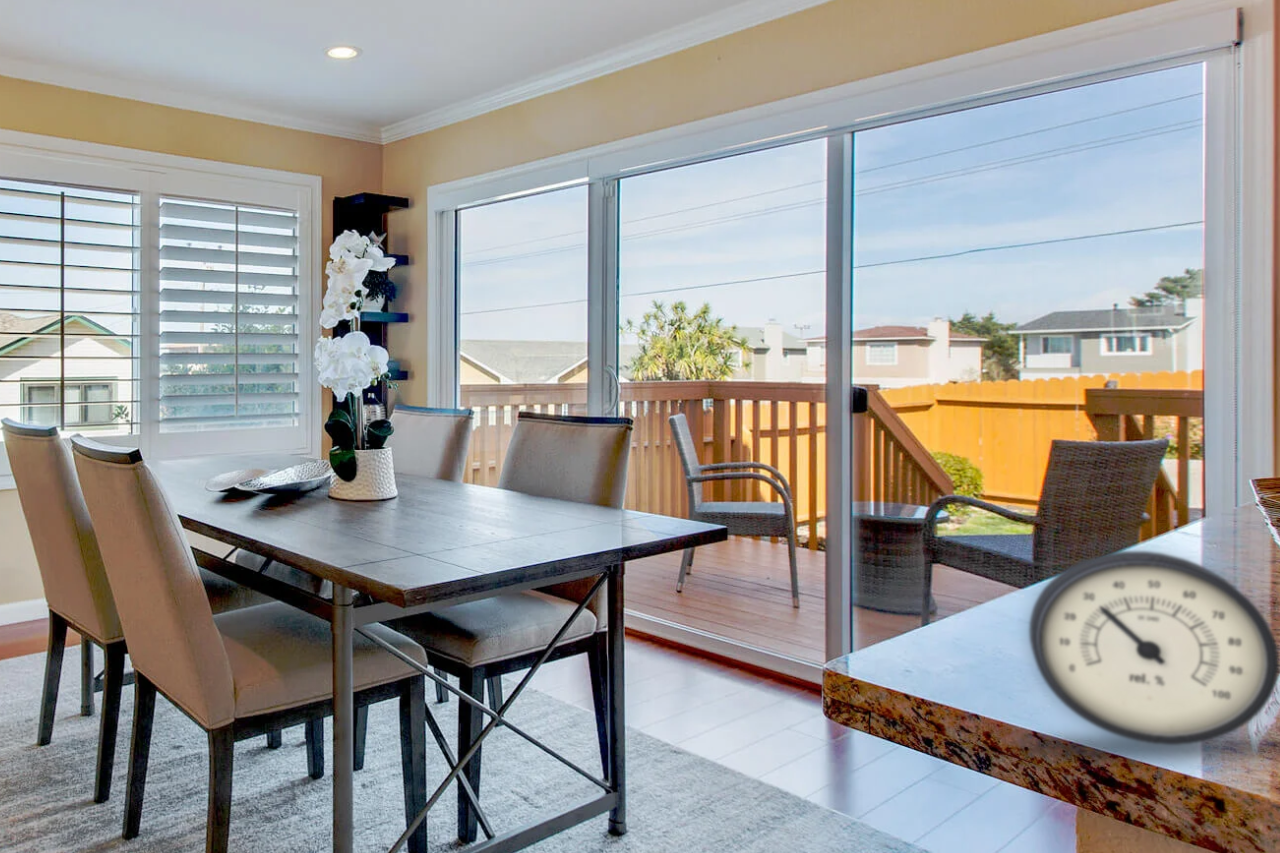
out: 30 %
